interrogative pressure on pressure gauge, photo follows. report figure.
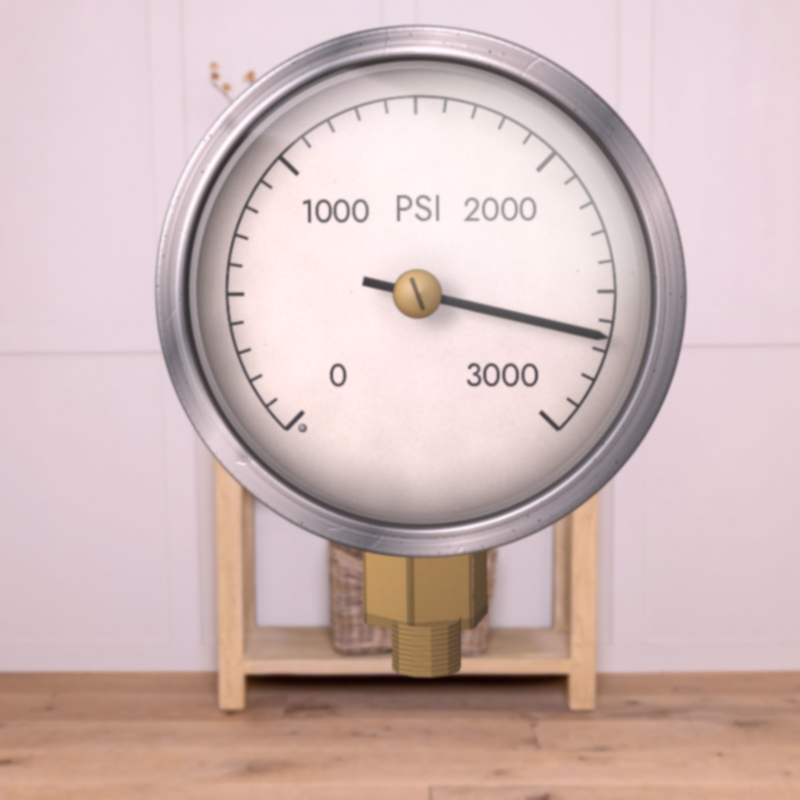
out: 2650 psi
